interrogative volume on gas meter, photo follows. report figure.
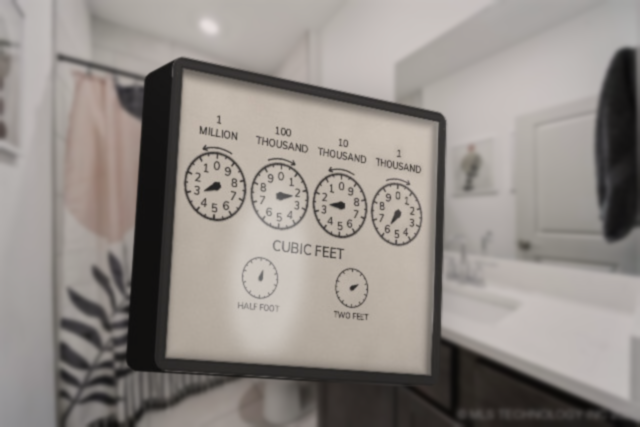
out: 322600 ft³
